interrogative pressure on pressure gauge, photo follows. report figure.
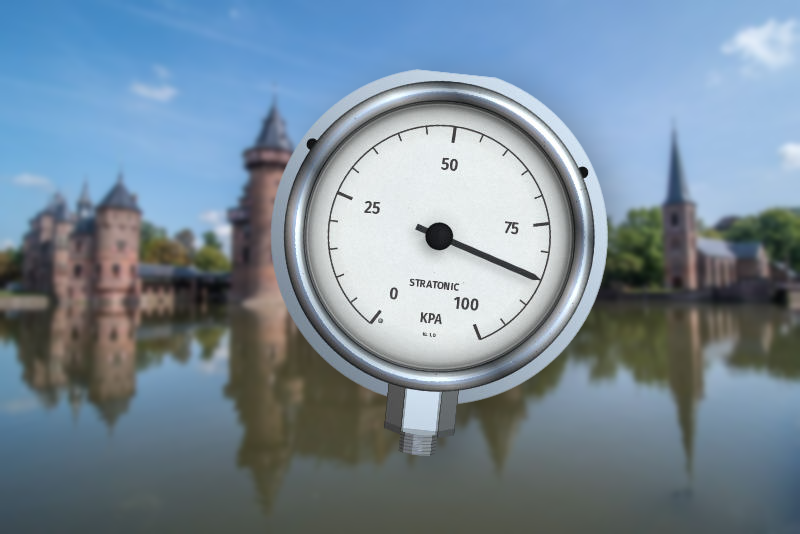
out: 85 kPa
